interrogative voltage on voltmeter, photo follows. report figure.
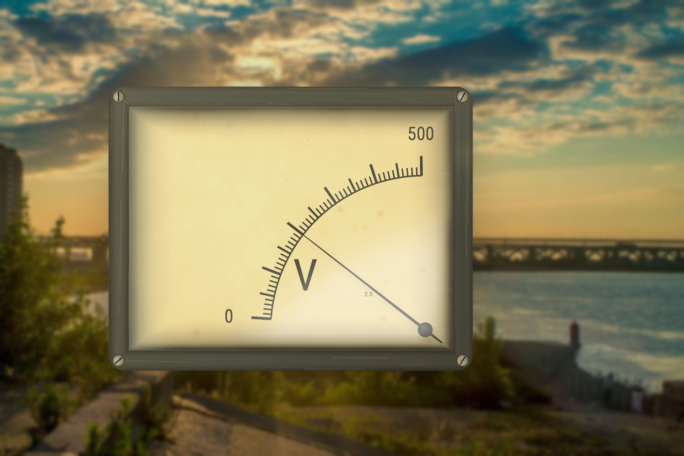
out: 200 V
